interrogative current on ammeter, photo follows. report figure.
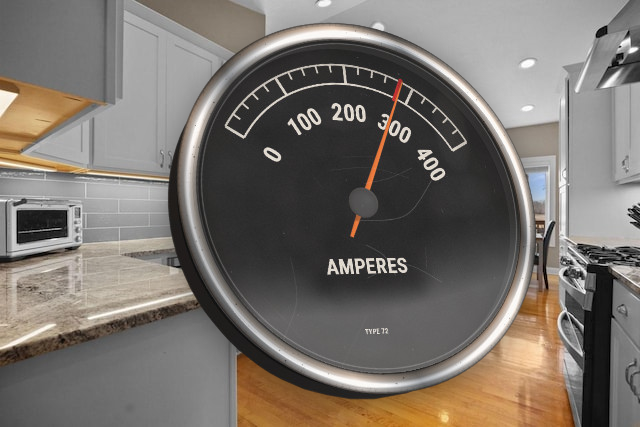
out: 280 A
